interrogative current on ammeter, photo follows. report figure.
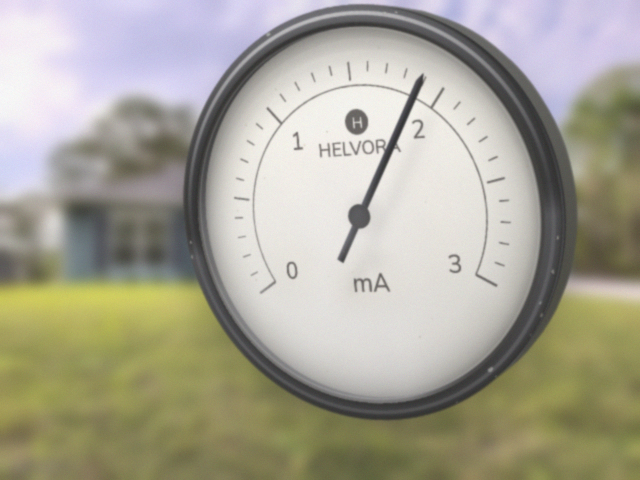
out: 1.9 mA
